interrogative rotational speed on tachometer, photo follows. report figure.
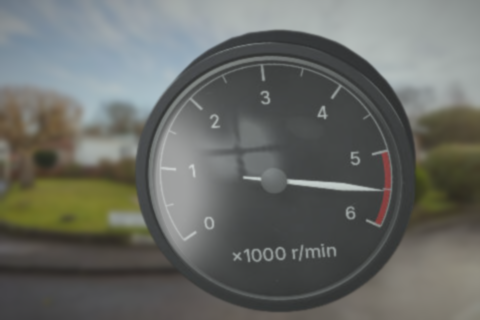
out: 5500 rpm
